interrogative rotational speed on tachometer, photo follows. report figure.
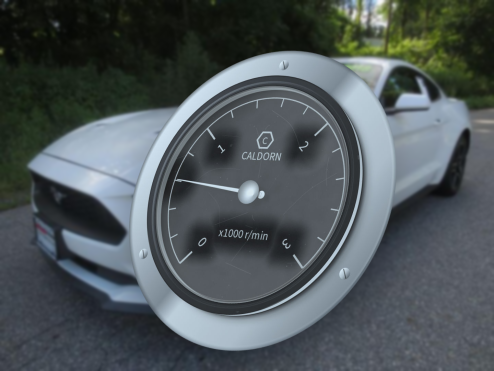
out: 600 rpm
